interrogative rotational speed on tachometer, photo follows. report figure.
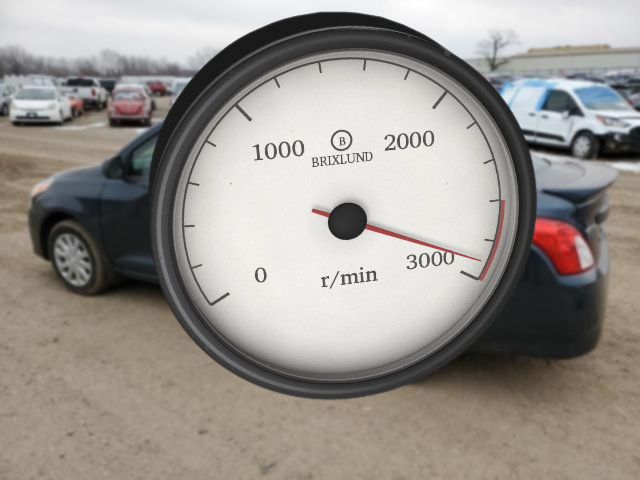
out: 2900 rpm
